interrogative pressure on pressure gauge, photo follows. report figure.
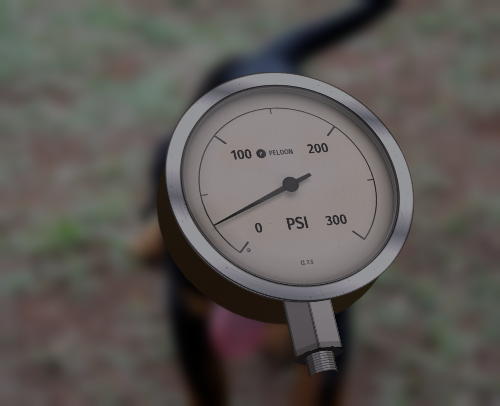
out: 25 psi
